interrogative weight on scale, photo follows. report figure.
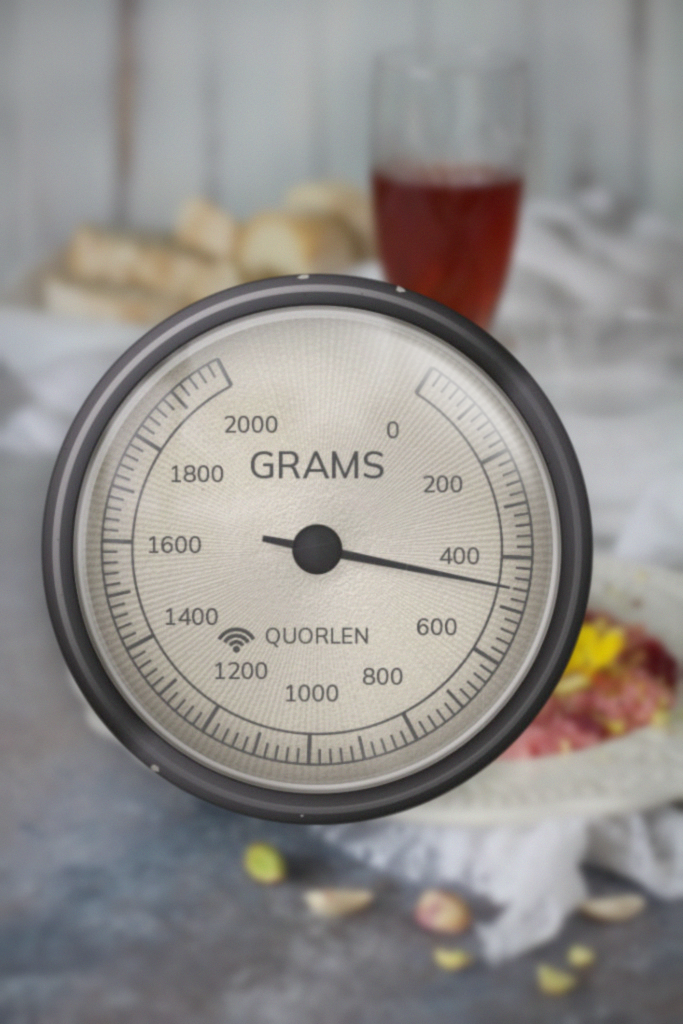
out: 460 g
